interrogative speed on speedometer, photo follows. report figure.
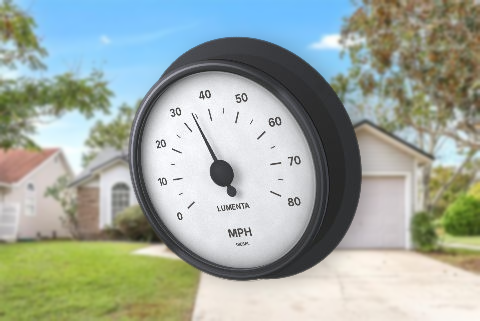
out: 35 mph
